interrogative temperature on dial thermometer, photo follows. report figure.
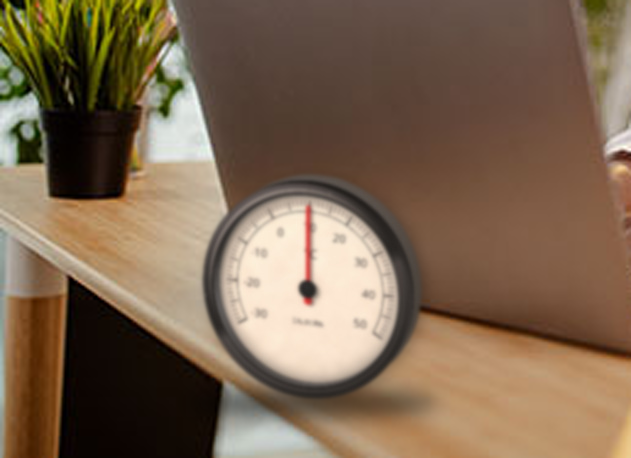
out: 10 °C
